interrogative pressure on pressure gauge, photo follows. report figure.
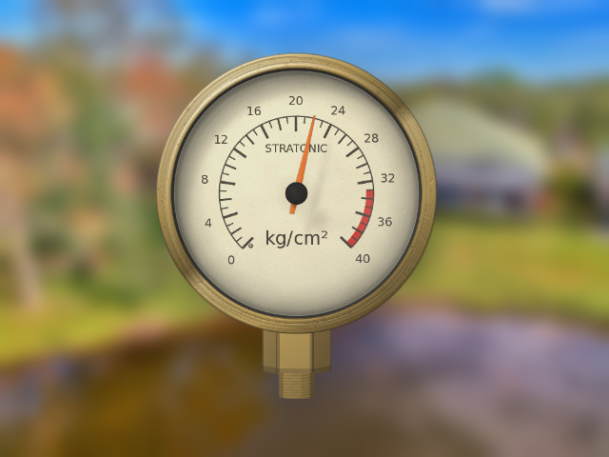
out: 22 kg/cm²
